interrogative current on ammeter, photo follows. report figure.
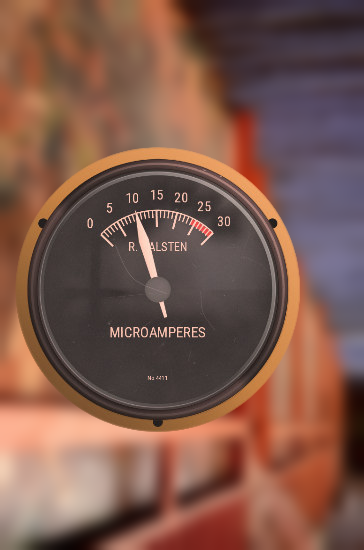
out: 10 µA
